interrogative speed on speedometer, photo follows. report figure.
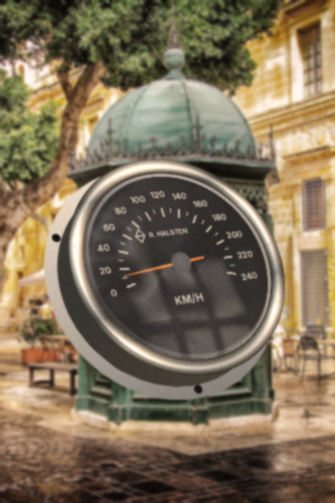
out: 10 km/h
